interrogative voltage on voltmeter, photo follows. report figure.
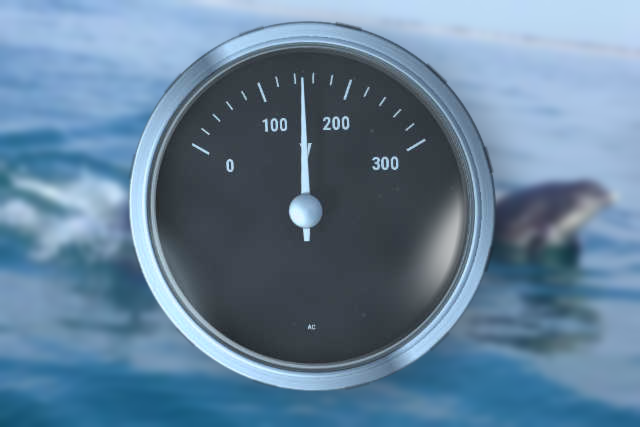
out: 150 V
